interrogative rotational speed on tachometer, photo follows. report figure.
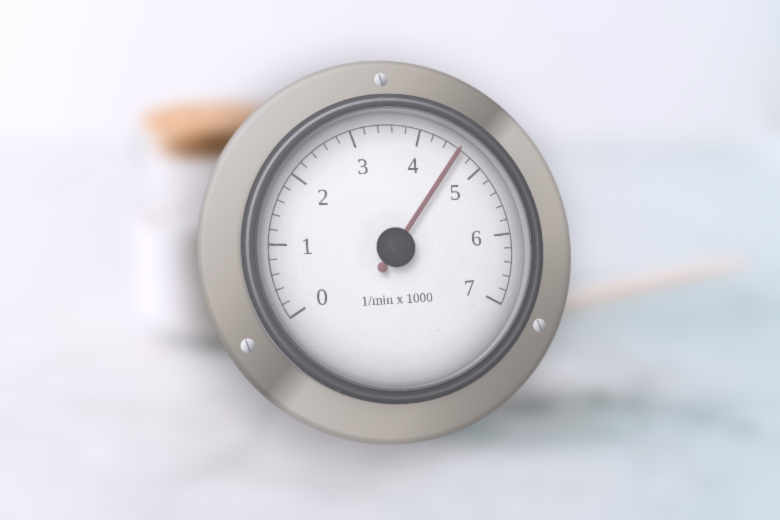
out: 4600 rpm
